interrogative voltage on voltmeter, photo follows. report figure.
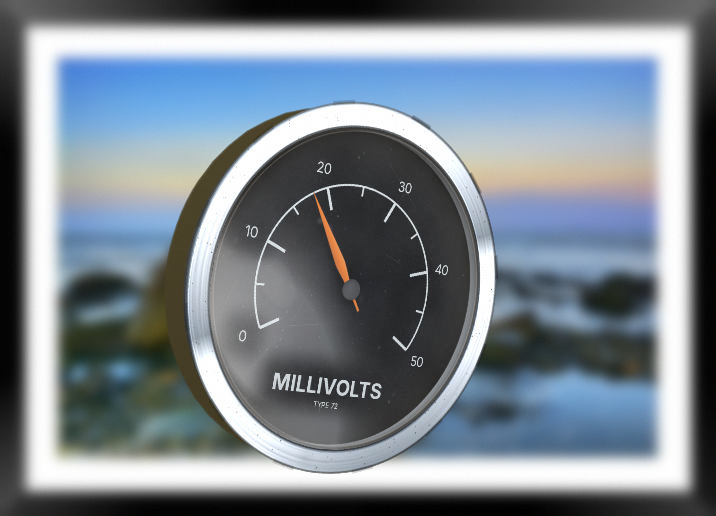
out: 17.5 mV
